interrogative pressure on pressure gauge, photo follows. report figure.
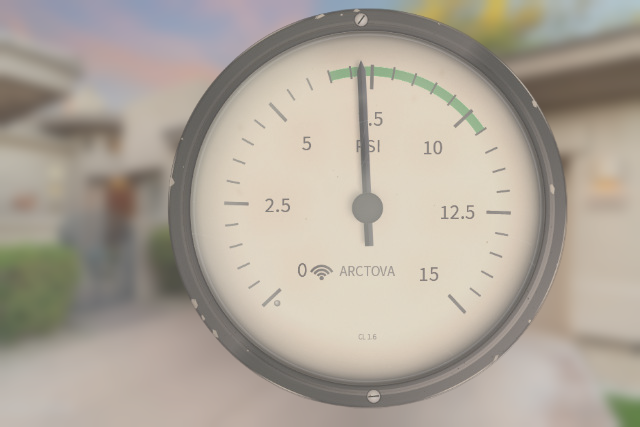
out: 7.25 psi
